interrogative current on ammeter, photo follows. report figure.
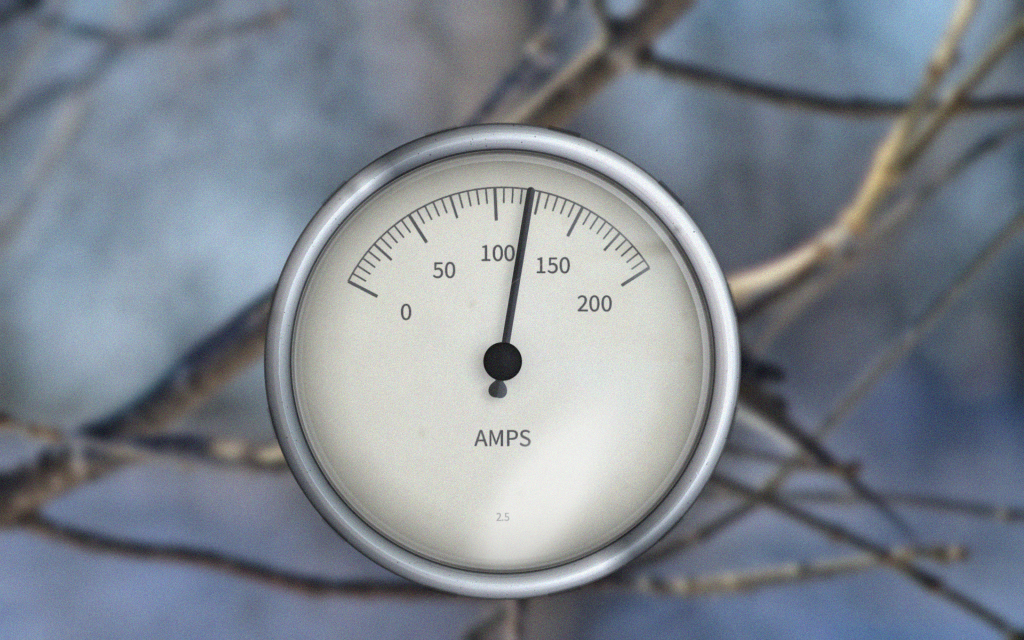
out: 120 A
